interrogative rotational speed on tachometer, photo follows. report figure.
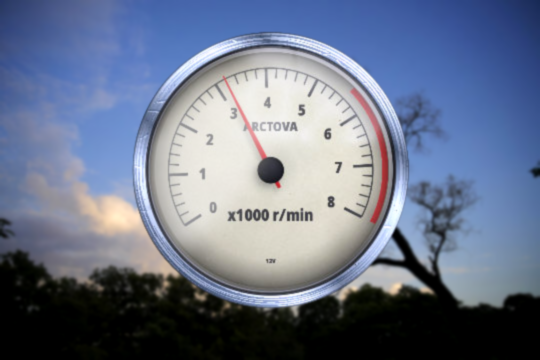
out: 3200 rpm
